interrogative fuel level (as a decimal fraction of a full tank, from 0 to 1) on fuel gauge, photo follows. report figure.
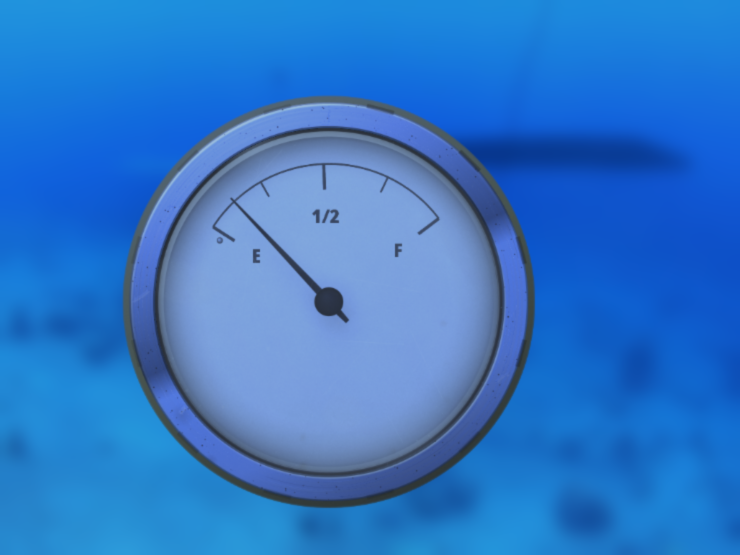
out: 0.125
